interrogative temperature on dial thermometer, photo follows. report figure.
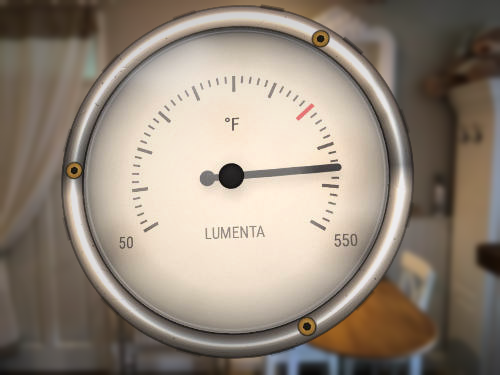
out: 480 °F
